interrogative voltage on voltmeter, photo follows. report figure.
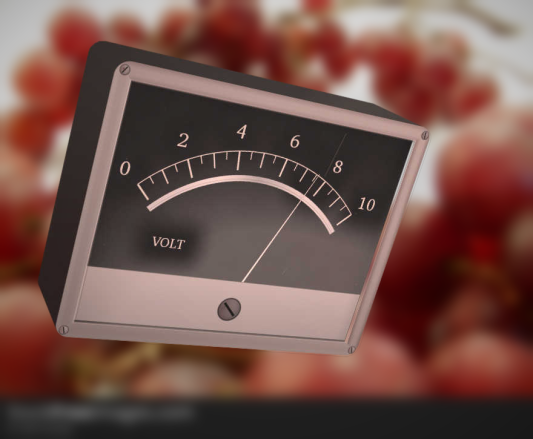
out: 7.5 V
